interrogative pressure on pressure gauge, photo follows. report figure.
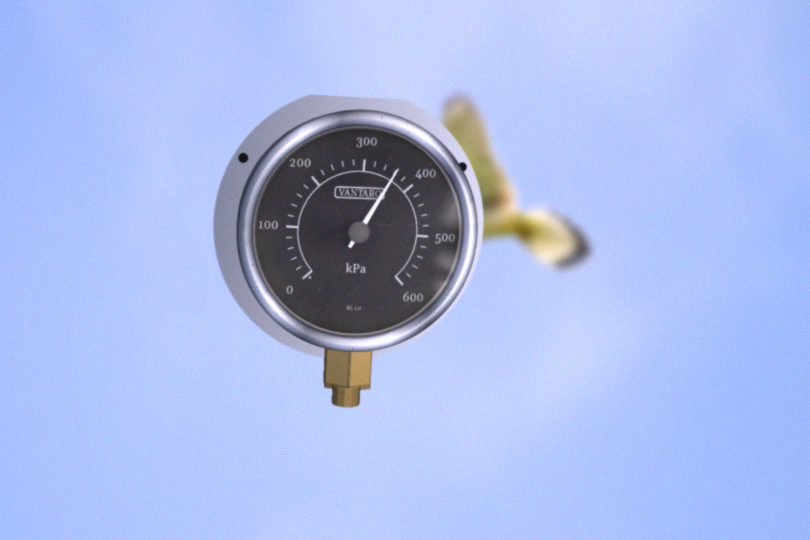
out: 360 kPa
